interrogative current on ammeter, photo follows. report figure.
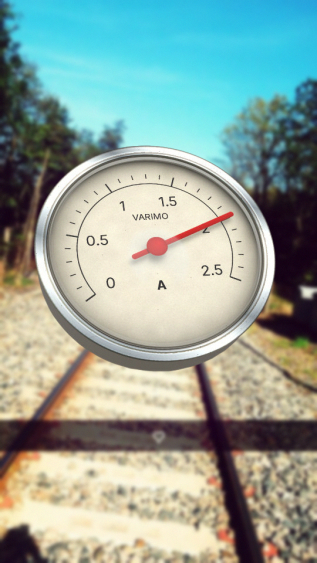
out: 2 A
